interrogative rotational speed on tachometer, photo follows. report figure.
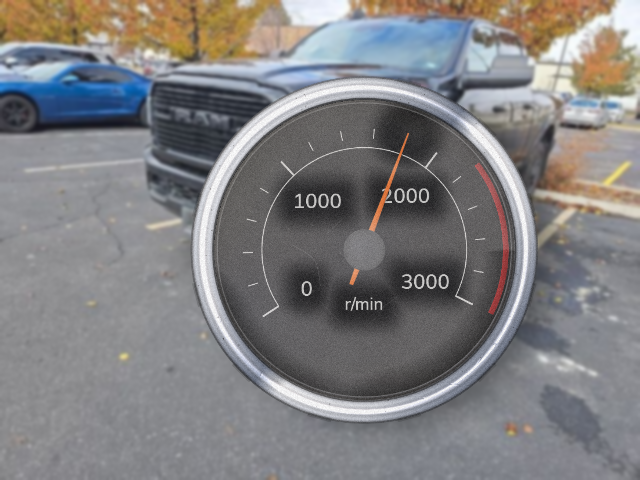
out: 1800 rpm
